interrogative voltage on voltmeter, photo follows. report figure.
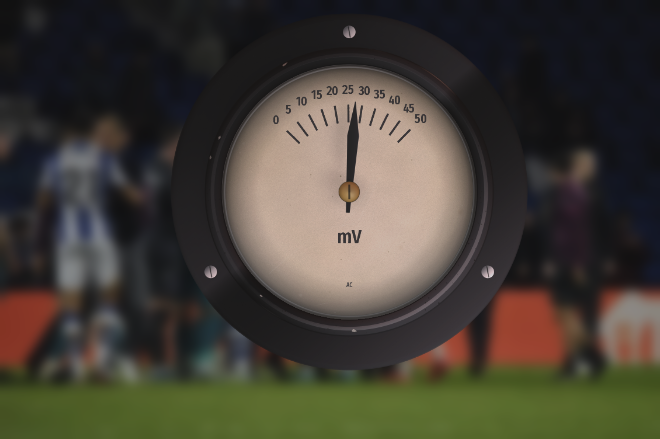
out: 27.5 mV
